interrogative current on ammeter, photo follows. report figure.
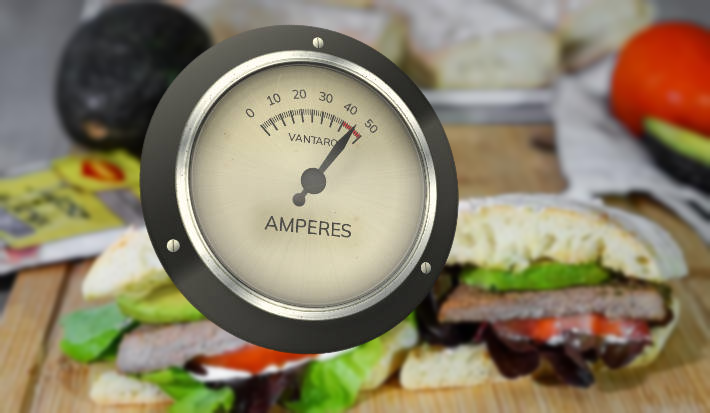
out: 45 A
